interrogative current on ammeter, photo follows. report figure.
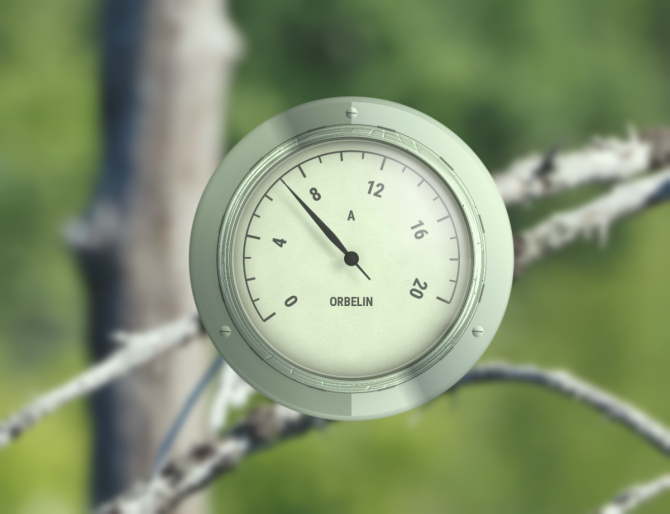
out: 7 A
